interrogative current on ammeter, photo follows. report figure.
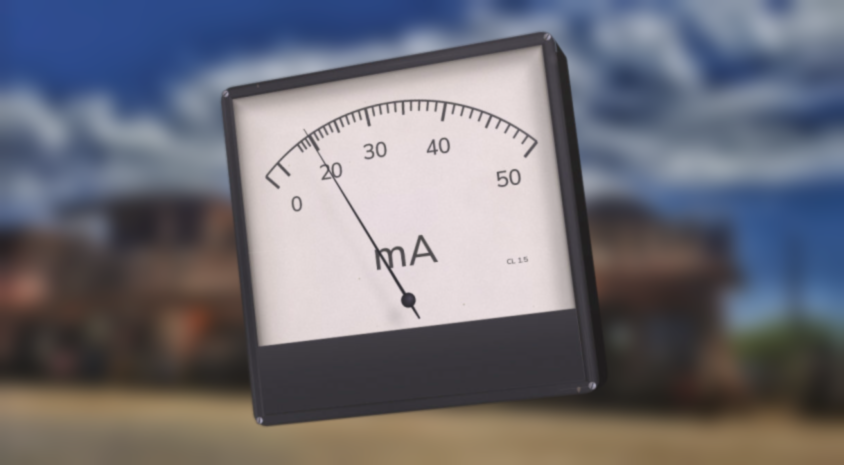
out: 20 mA
